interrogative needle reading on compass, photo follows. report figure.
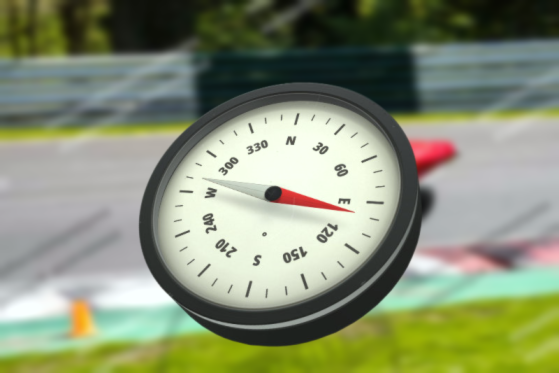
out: 100 °
